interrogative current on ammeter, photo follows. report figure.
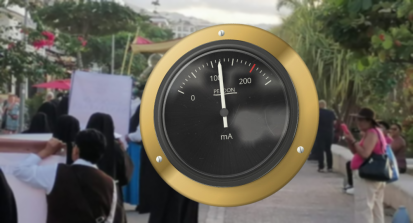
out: 120 mA
